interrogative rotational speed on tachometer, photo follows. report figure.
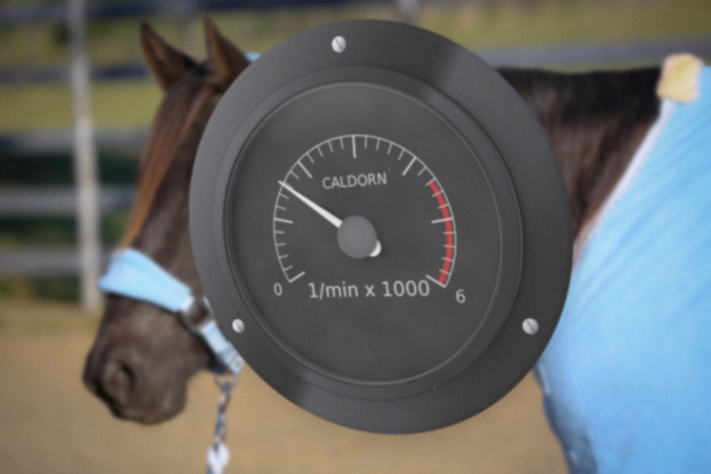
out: 1600 rpm
